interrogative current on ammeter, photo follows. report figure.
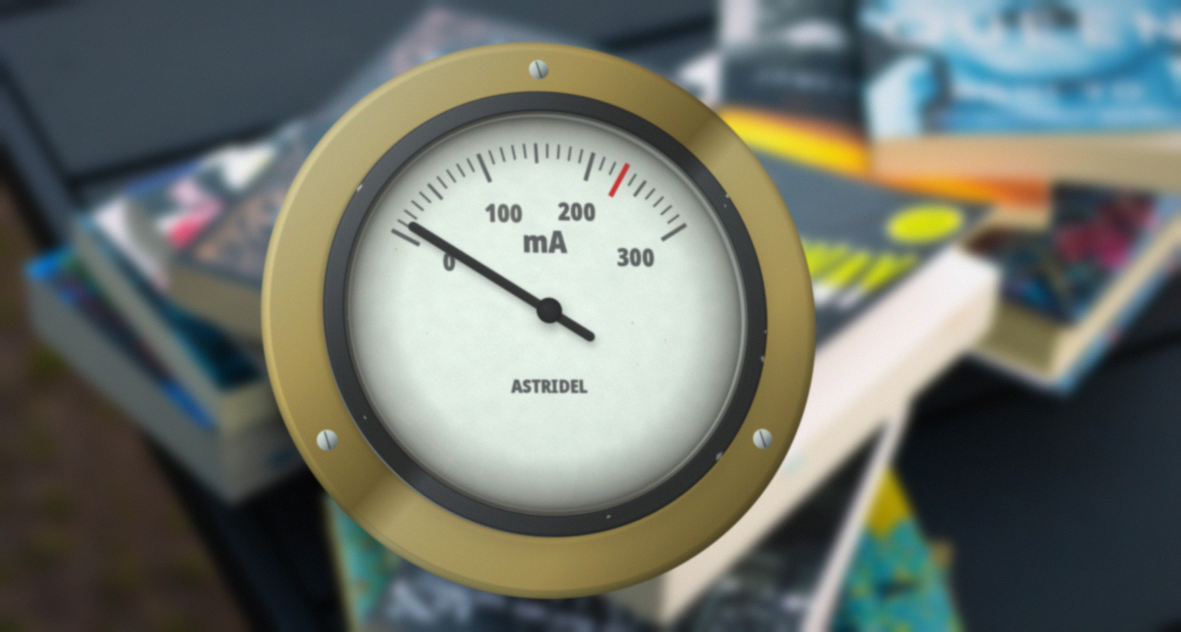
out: 10 mA
